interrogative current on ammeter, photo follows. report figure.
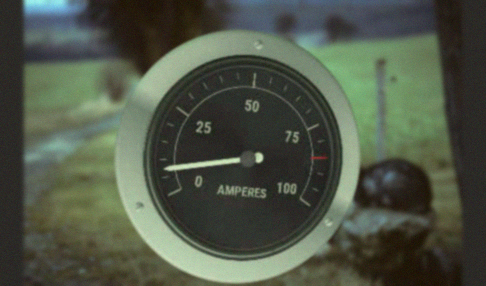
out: 7.5 A
